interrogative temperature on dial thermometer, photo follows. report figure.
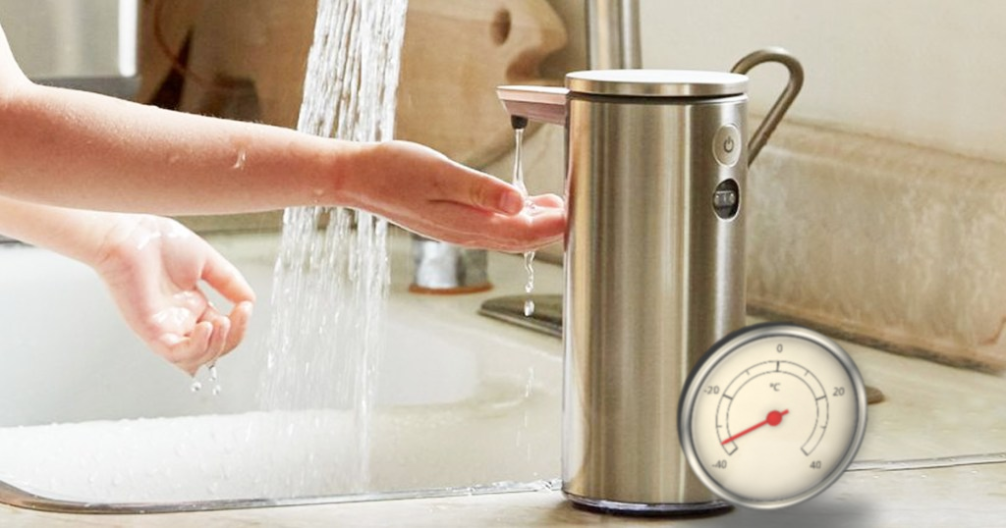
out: -35 °C
